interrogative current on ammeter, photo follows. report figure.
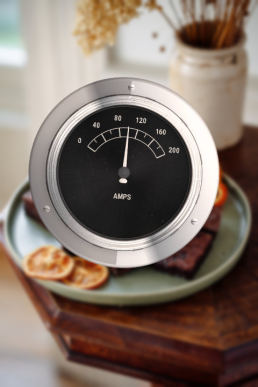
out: 100 A
